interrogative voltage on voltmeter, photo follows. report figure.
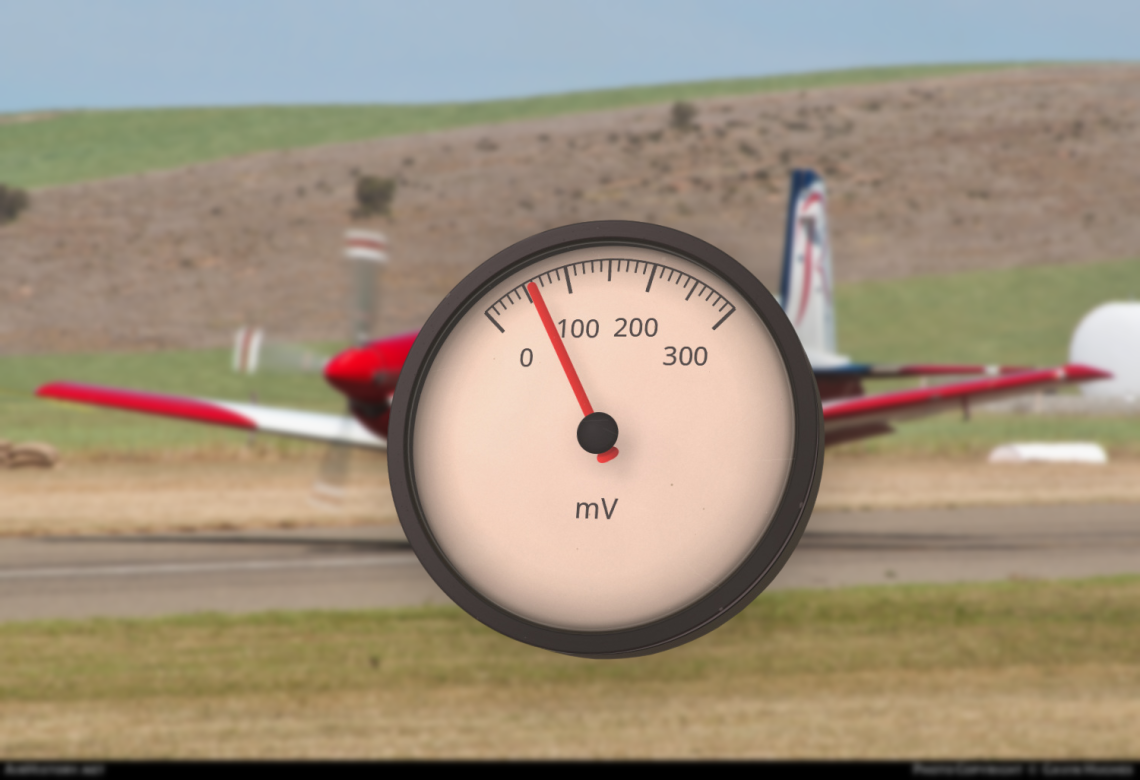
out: 60 mV
